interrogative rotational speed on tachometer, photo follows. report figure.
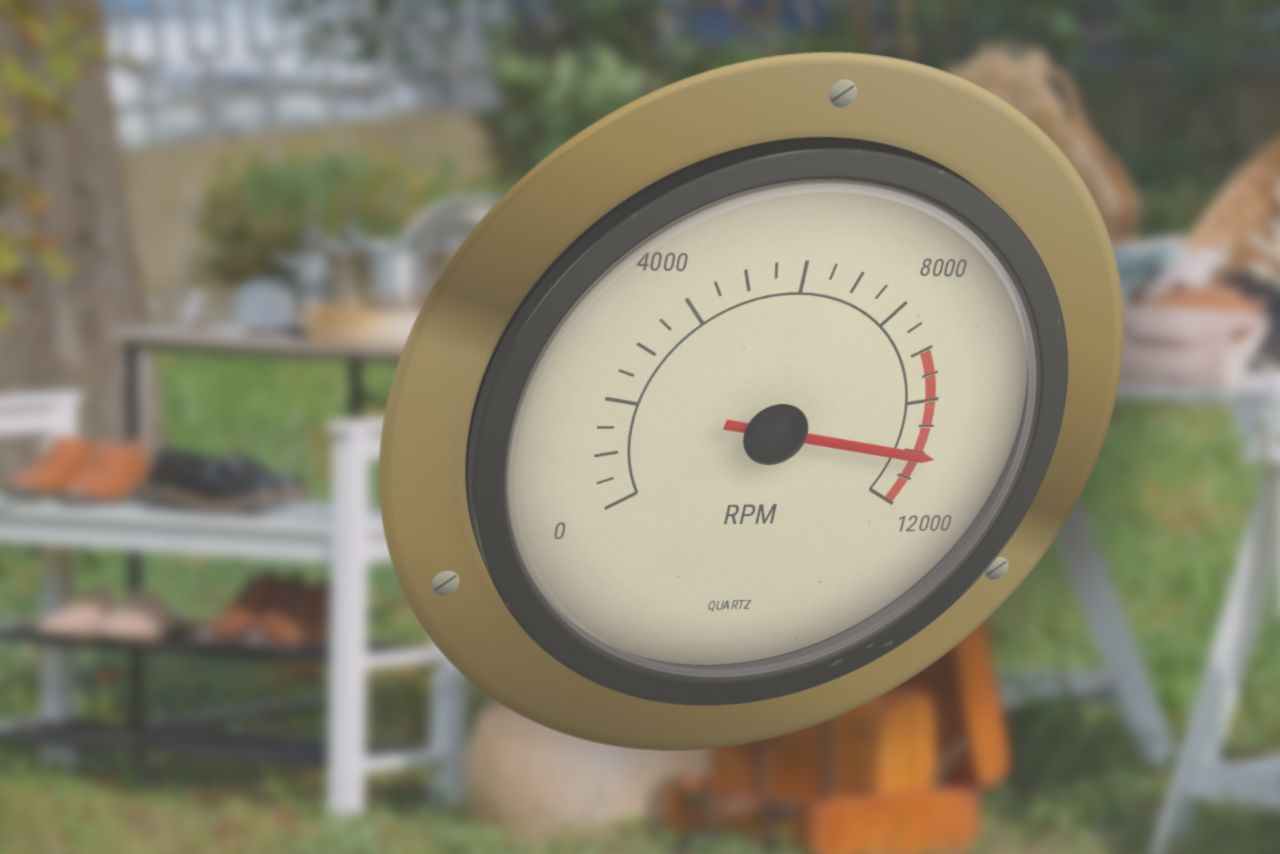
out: 11000 rpm
